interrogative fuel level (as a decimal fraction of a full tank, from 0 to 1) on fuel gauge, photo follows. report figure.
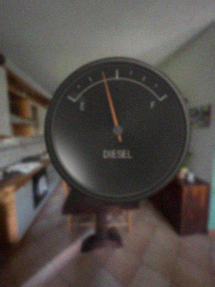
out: 0.375
